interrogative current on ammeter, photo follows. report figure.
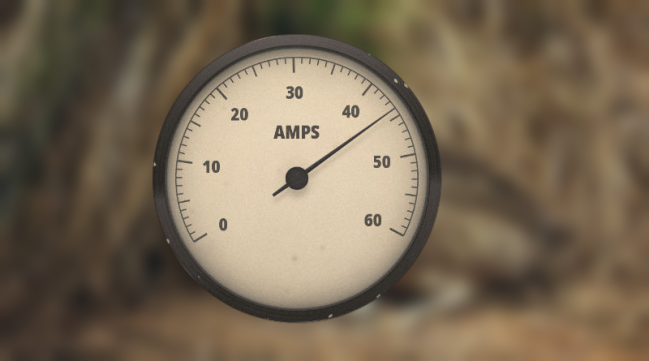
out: 44 A
